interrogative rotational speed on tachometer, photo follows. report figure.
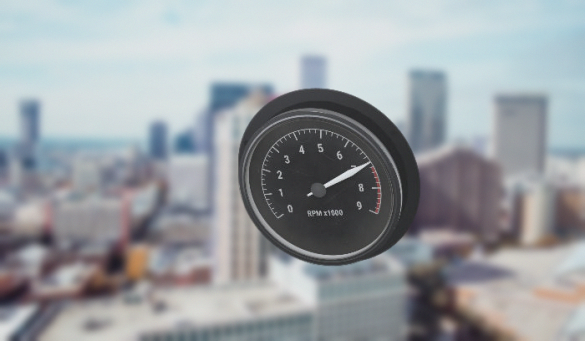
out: 7000 rpm
